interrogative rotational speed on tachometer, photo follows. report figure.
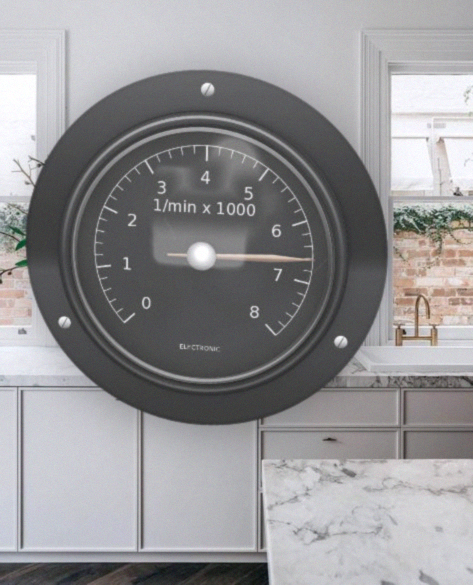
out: 6600 rpm
